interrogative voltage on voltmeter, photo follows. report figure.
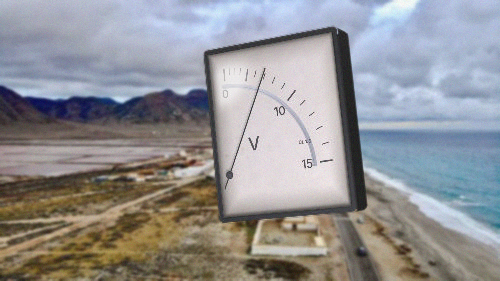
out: 7 V
